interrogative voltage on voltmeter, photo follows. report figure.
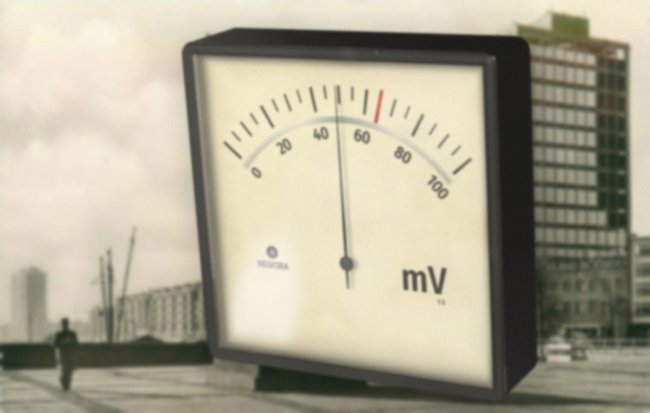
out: 50 mV
